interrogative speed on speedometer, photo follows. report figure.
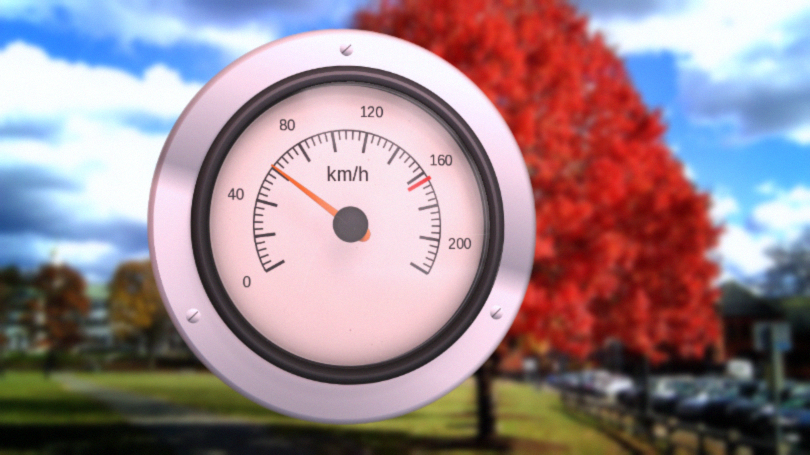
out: 60 km/h
